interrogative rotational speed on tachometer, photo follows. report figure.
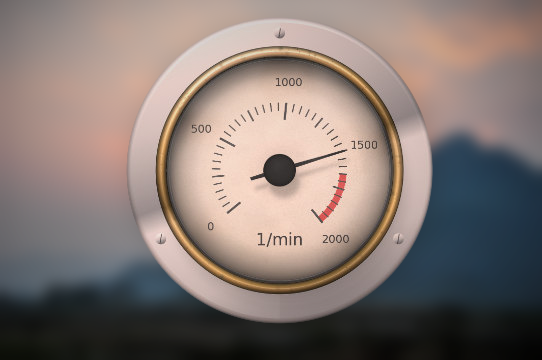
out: 1500 rpm
